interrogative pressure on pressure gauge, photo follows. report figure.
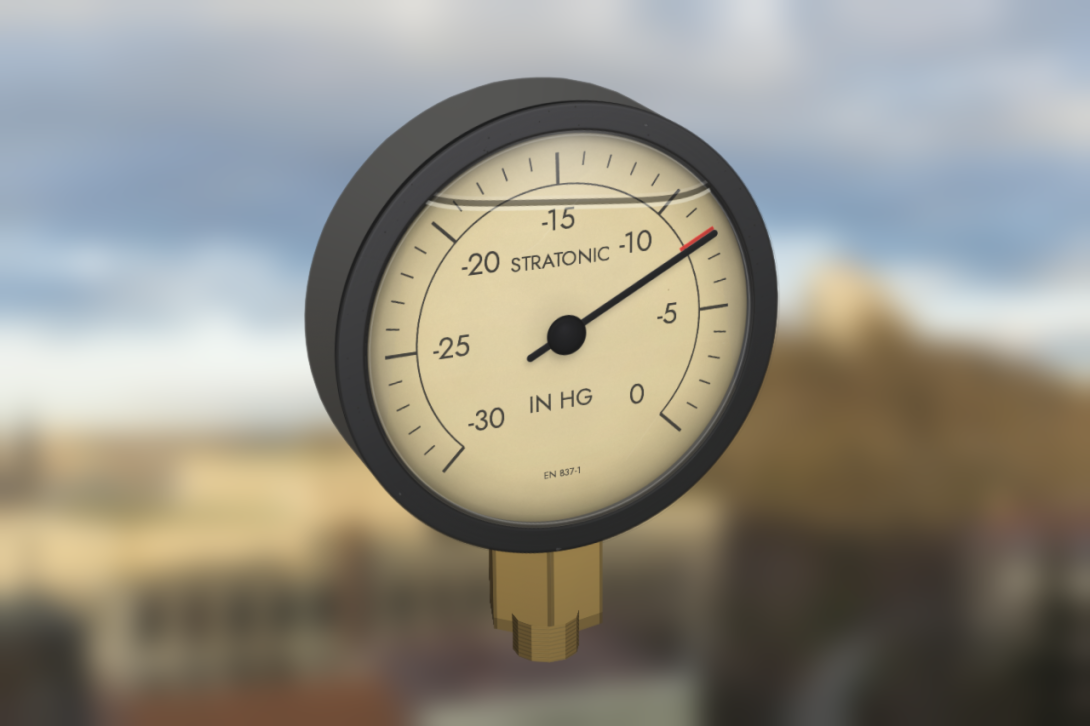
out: -8 inHg
